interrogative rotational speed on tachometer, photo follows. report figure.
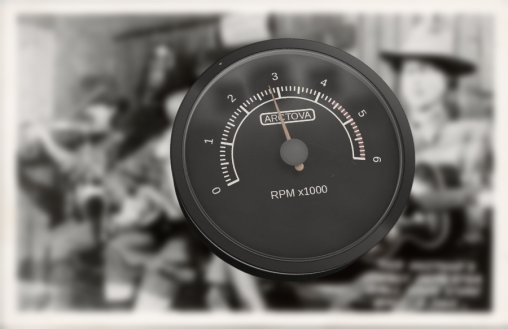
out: 2800 rpm
